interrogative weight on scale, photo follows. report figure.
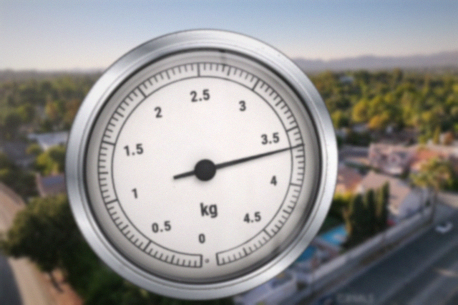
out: 3.65 kg
